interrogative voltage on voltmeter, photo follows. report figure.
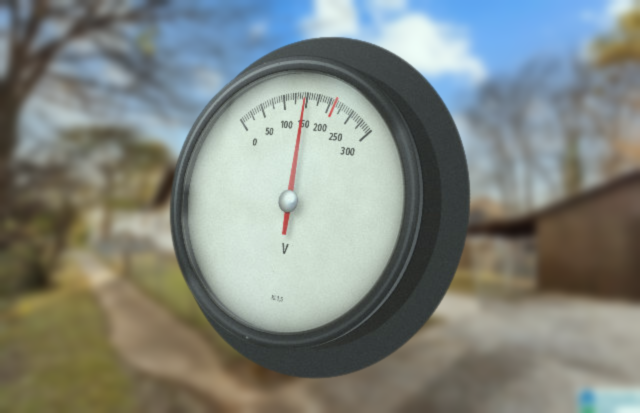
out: 150 V
